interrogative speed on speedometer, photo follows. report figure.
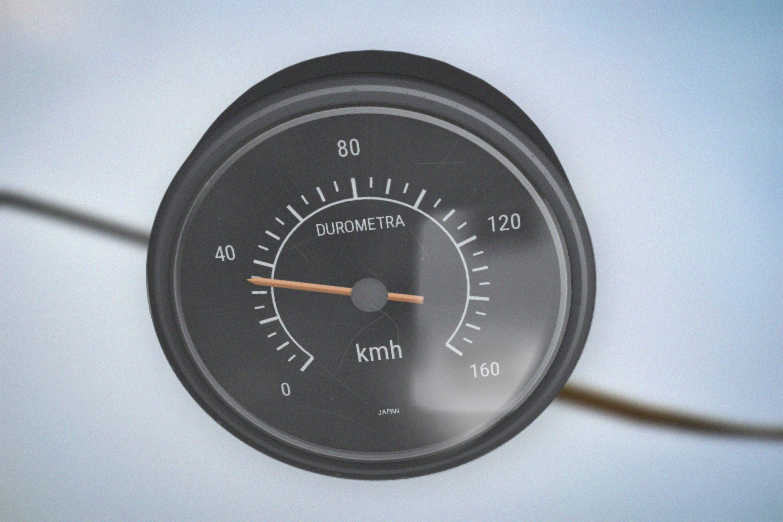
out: 35 km/h
